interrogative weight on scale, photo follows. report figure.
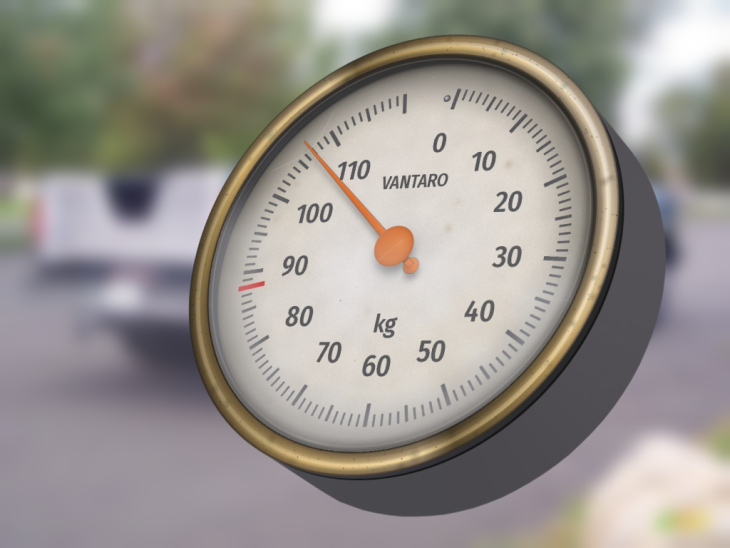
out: 107 kg
